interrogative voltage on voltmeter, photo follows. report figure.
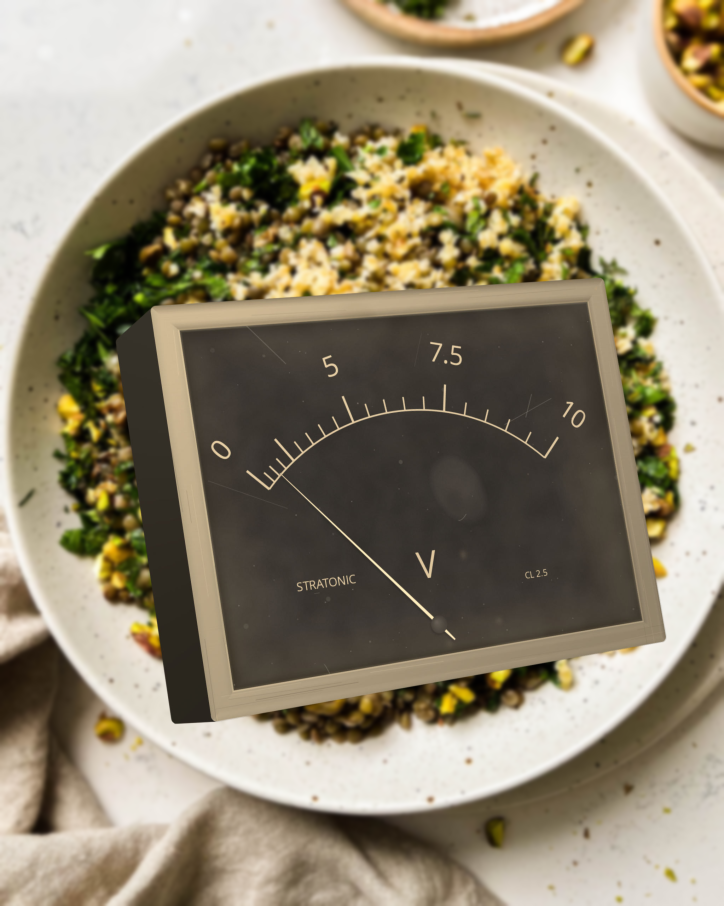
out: 1.5 V
